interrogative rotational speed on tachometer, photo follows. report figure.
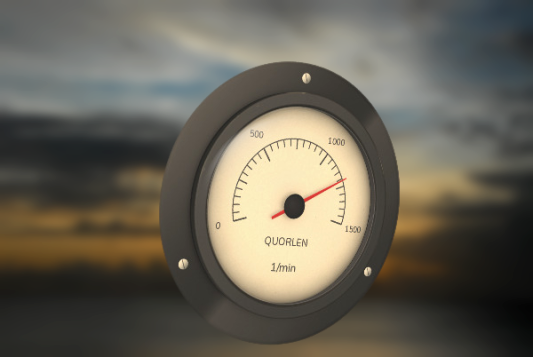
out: 1200 rpm
